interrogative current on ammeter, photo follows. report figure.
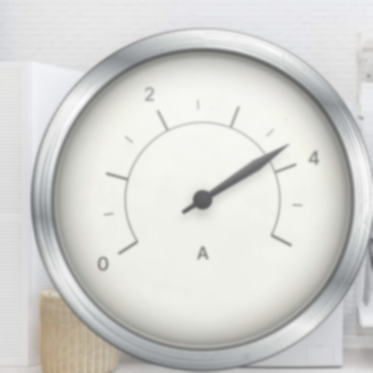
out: 3.75 A
